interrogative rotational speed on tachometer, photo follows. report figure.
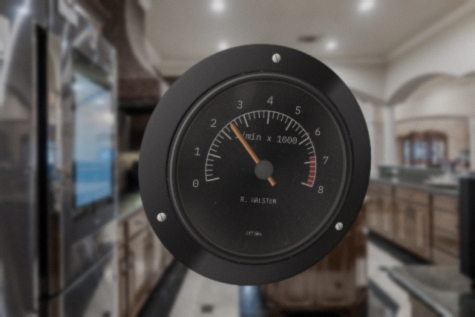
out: 2400 rpm
